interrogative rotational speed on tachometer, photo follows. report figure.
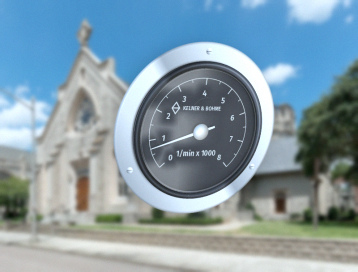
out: 750 rpm
